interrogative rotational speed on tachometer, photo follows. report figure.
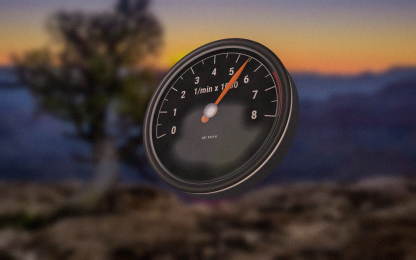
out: 5500 rpm
